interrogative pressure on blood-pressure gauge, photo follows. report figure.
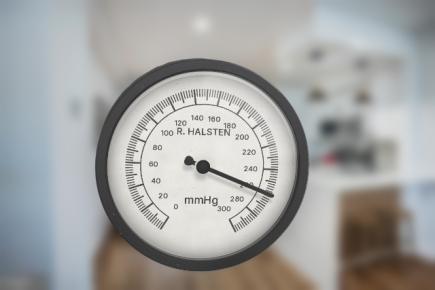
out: 260 mmHg
